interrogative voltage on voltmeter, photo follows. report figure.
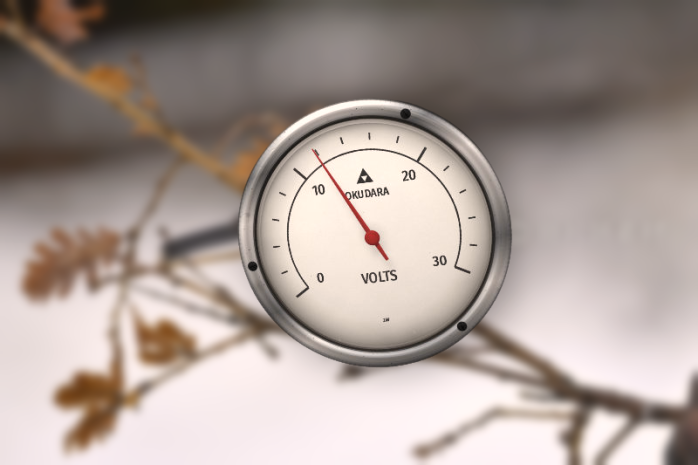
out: 12 V
